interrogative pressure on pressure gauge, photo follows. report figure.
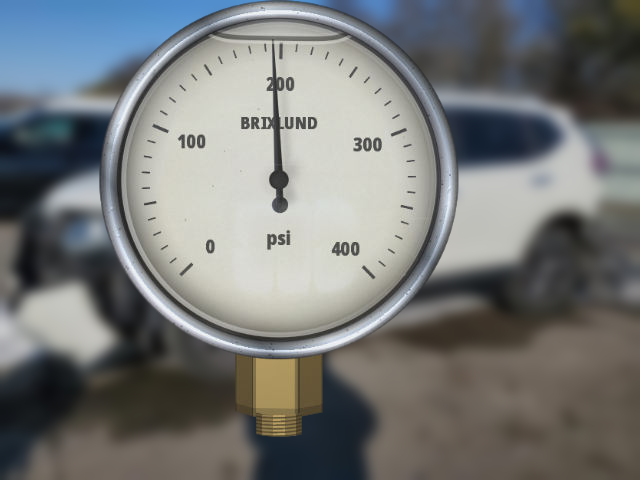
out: 195 psi
